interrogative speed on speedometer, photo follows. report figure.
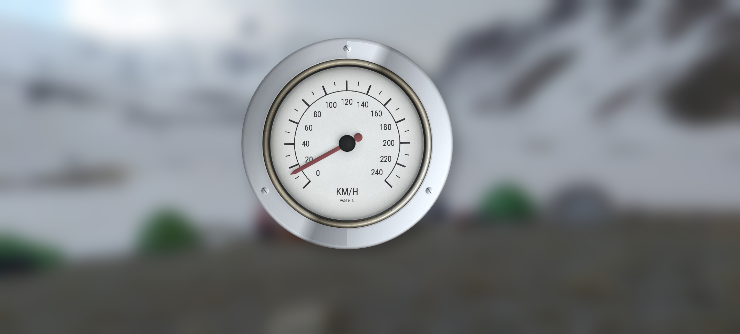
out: 15 km/h
